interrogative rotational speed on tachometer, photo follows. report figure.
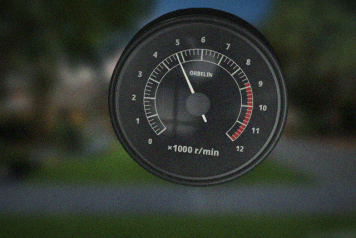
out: 4800 rpm
